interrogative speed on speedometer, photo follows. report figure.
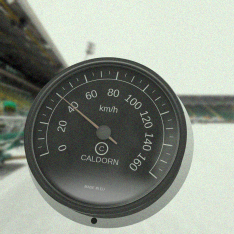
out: 40 km/h
